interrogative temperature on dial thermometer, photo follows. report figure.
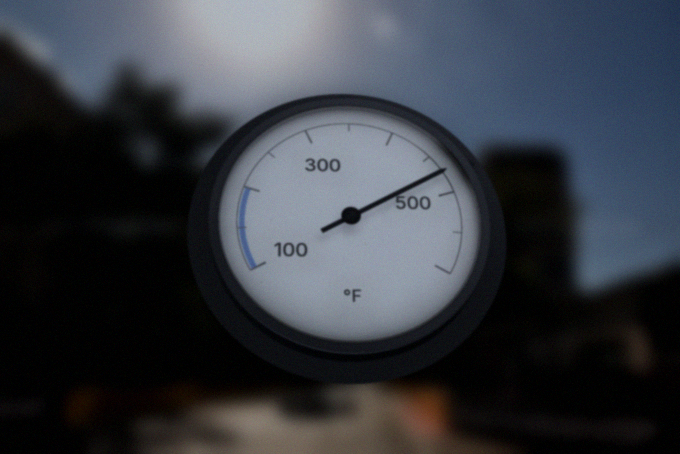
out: 475 °F
